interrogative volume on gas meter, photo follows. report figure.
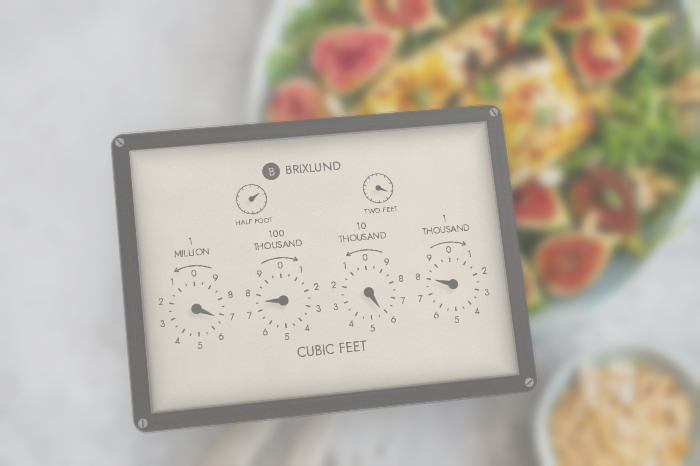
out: 675800 ft³
